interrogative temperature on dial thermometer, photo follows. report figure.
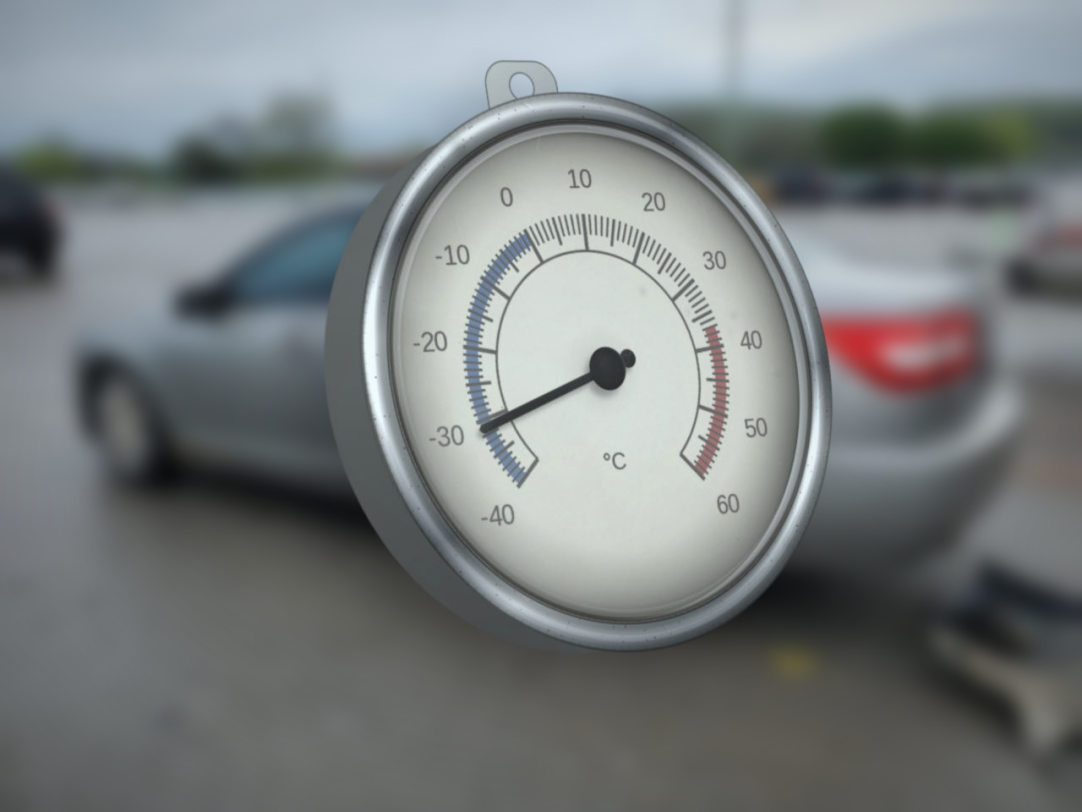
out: -31 °C
